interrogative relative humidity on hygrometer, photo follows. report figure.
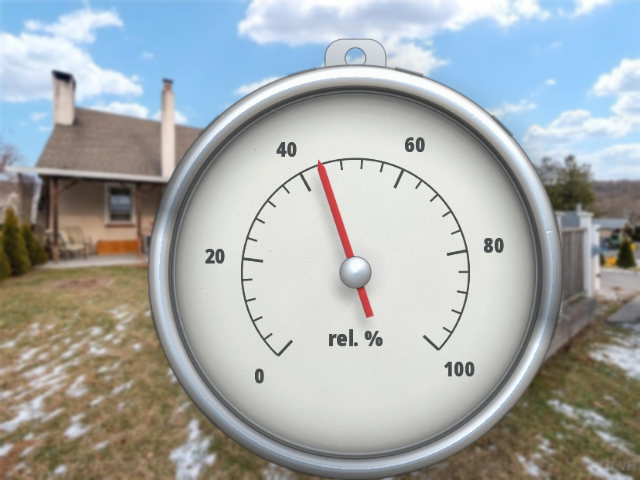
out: 44 %
